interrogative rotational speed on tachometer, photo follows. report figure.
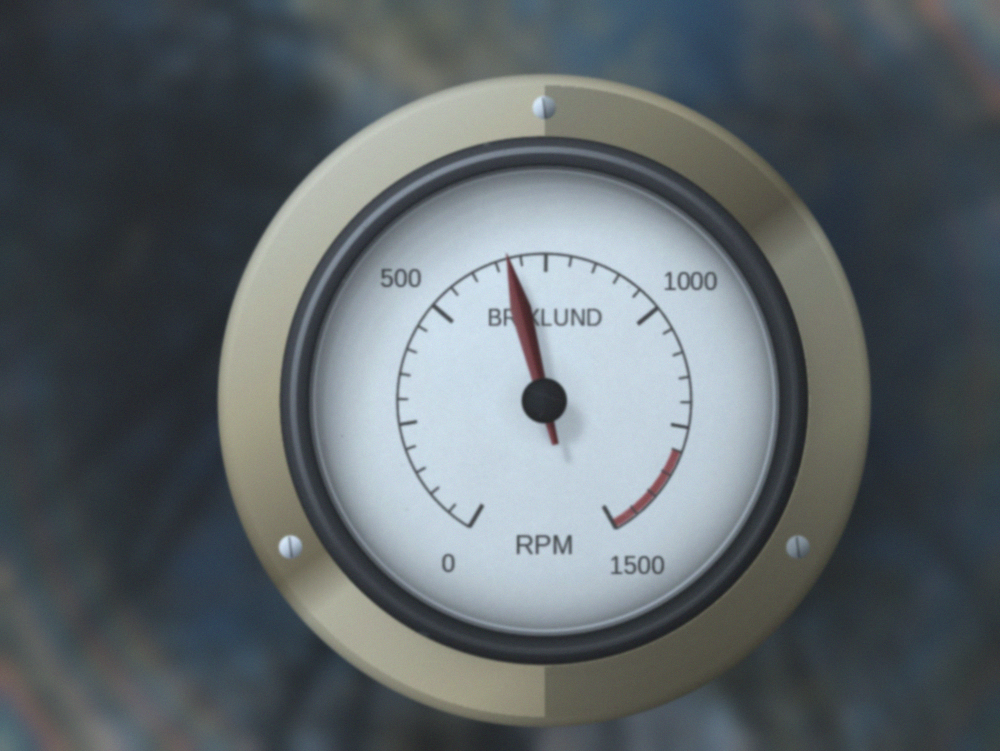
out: 675 rpm
